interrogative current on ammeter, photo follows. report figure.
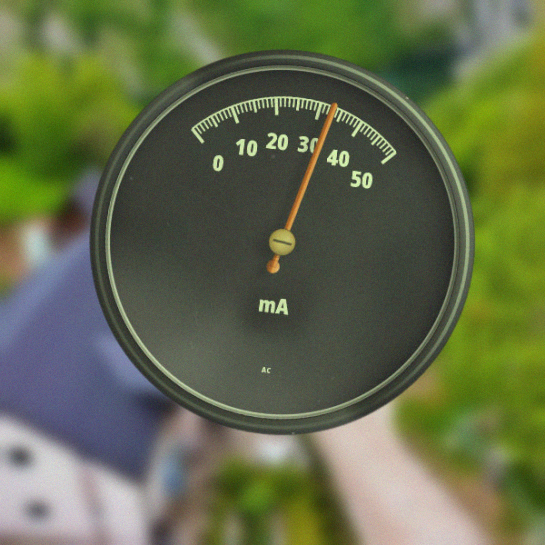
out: 33 mA
